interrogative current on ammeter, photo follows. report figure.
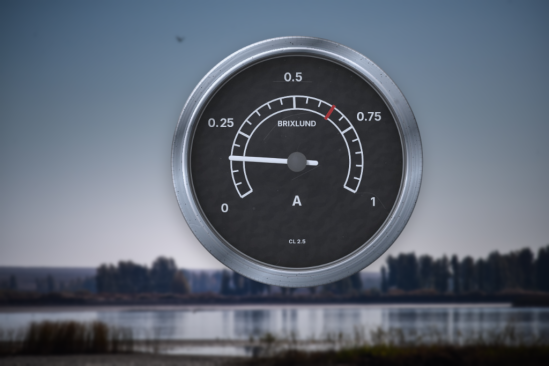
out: 0.15 A
